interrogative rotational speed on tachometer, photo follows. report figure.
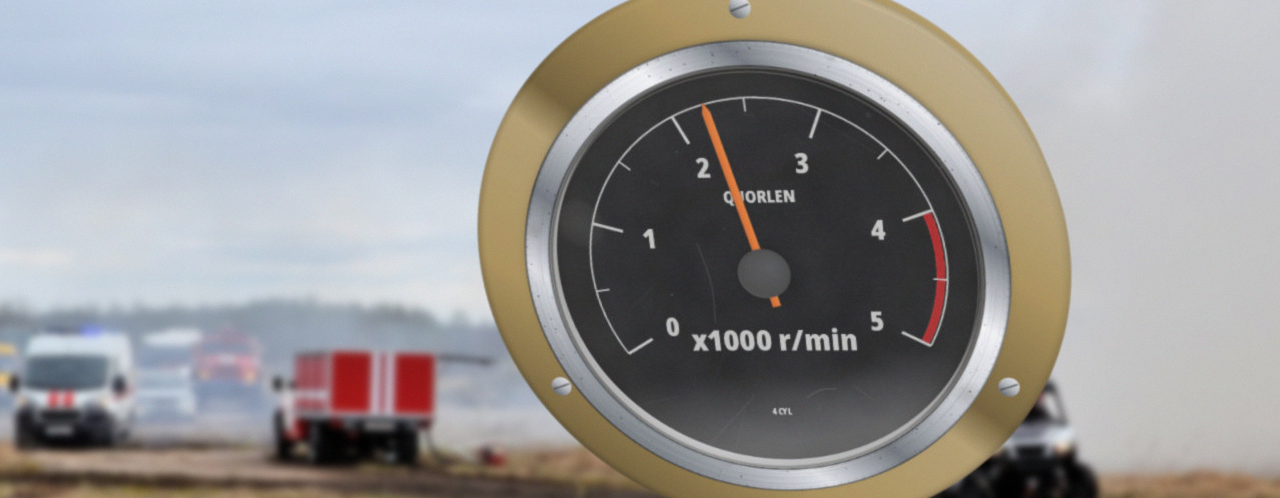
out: 2250 rpm
